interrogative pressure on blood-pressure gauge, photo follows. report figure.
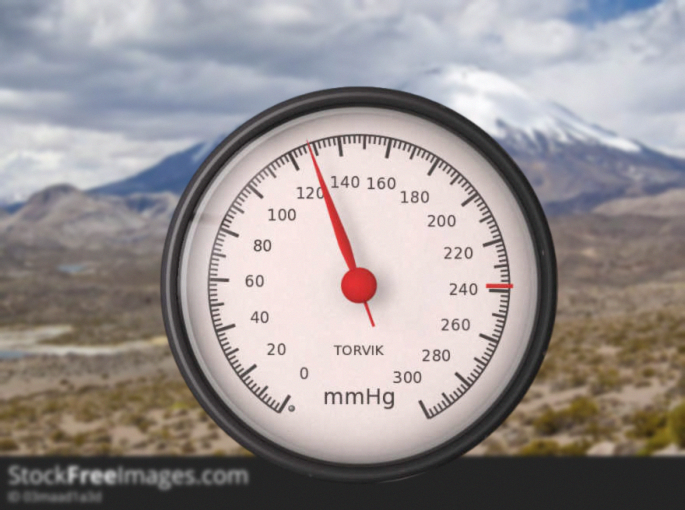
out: 128 mmHg
